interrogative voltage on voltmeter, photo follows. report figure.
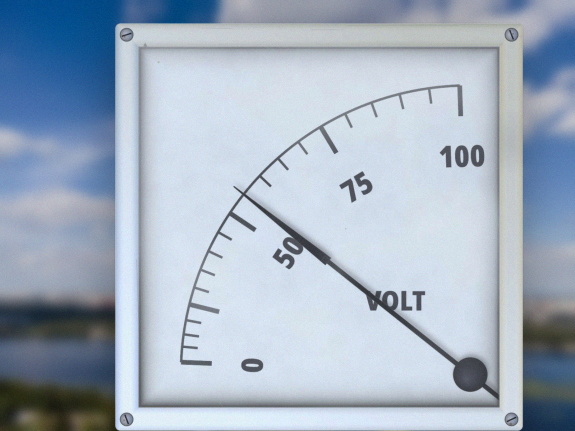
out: 55 V
